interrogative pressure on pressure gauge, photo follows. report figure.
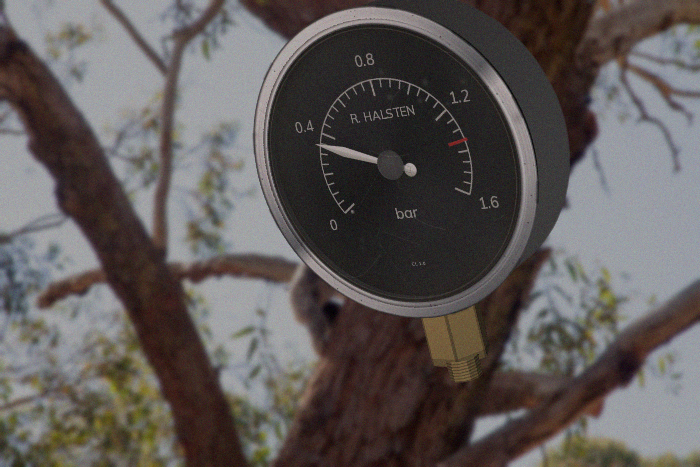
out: 0.35 bar
